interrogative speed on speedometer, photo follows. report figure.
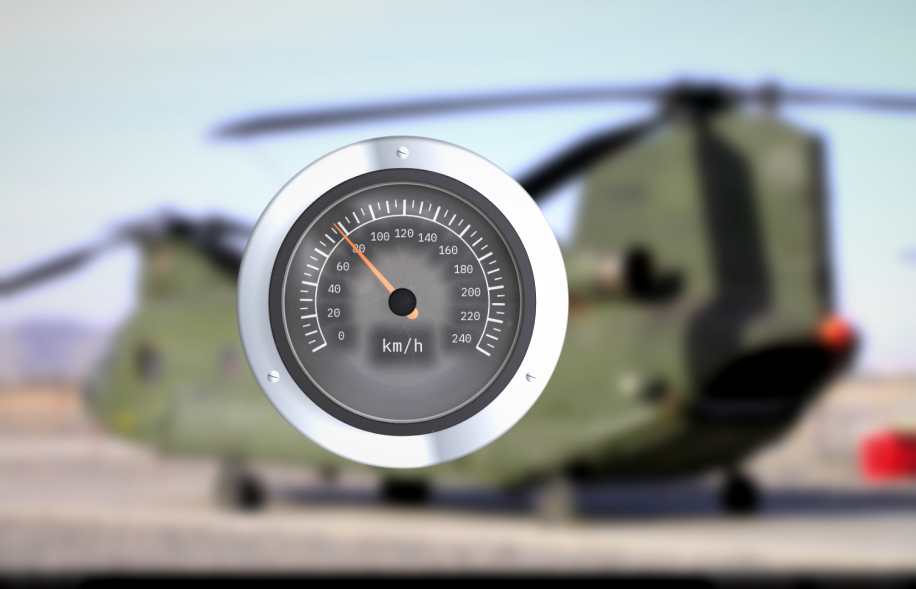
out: 77.5 km/h
